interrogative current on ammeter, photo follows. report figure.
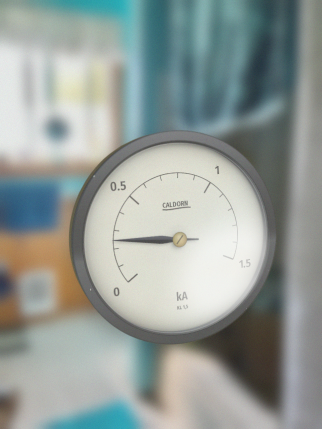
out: 0.25 kA
